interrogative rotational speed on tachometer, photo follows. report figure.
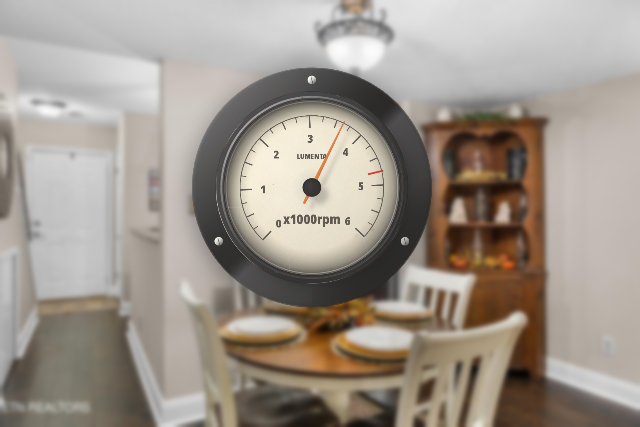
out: 3625 rpm
